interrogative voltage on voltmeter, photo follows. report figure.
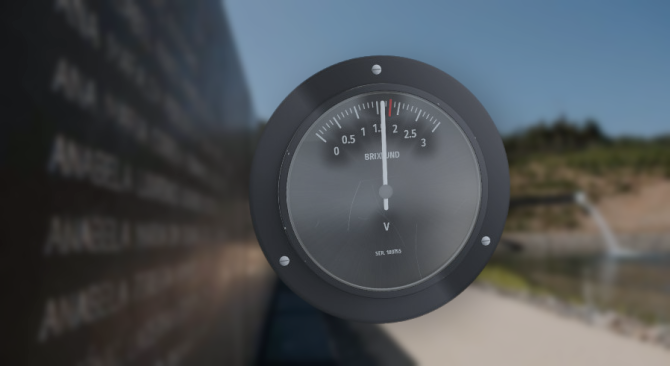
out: 1.6 V
